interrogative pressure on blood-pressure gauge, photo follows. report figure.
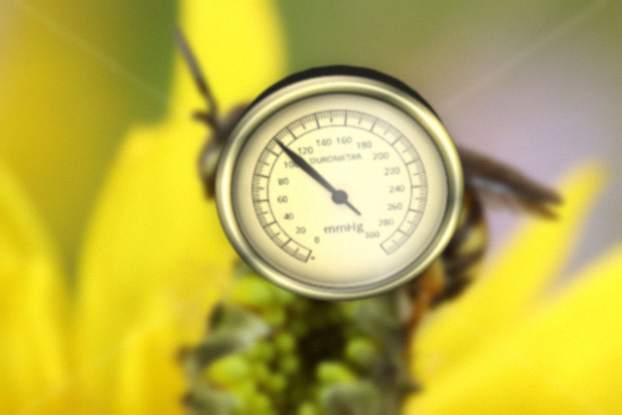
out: 110 mmHg
